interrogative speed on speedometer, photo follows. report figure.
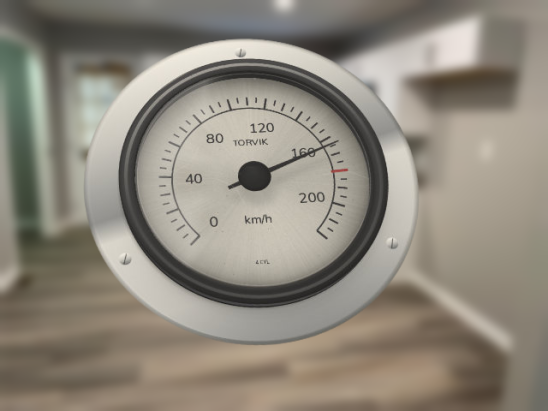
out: 165 km/h
